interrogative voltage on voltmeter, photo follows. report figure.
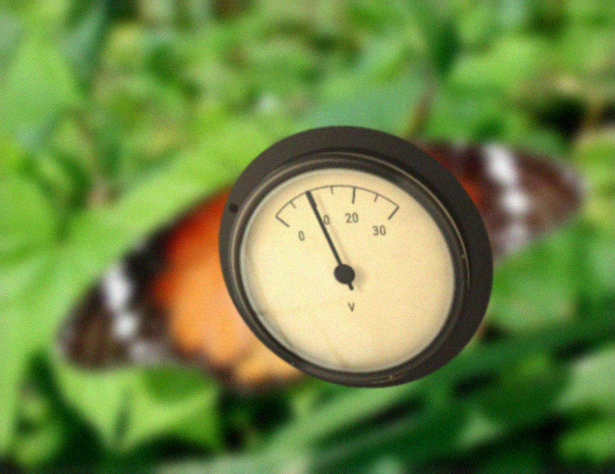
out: 10 V
